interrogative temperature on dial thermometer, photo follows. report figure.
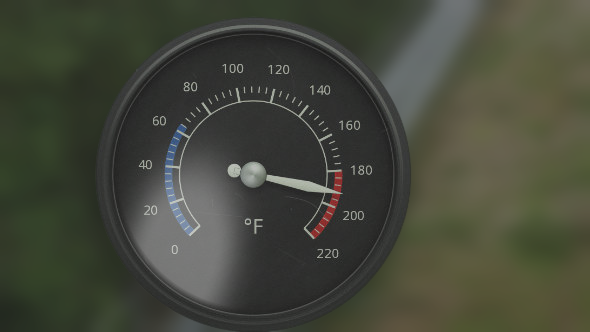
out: 192 °F
